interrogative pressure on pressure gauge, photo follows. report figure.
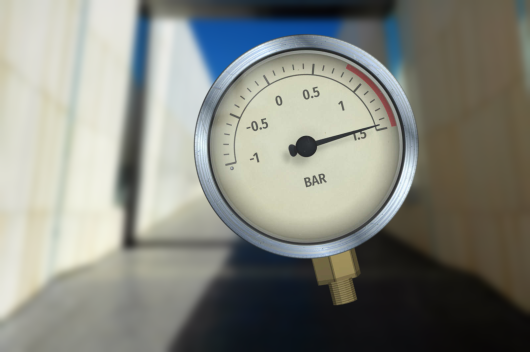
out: 1.45 bar
